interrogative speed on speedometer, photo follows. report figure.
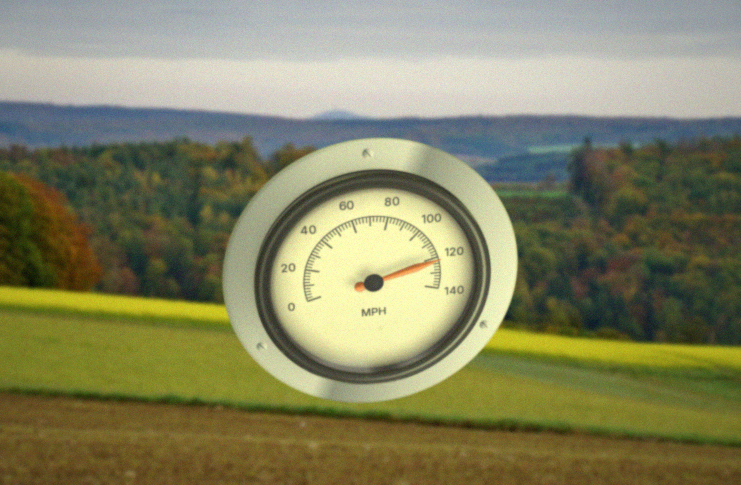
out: 120 mph
